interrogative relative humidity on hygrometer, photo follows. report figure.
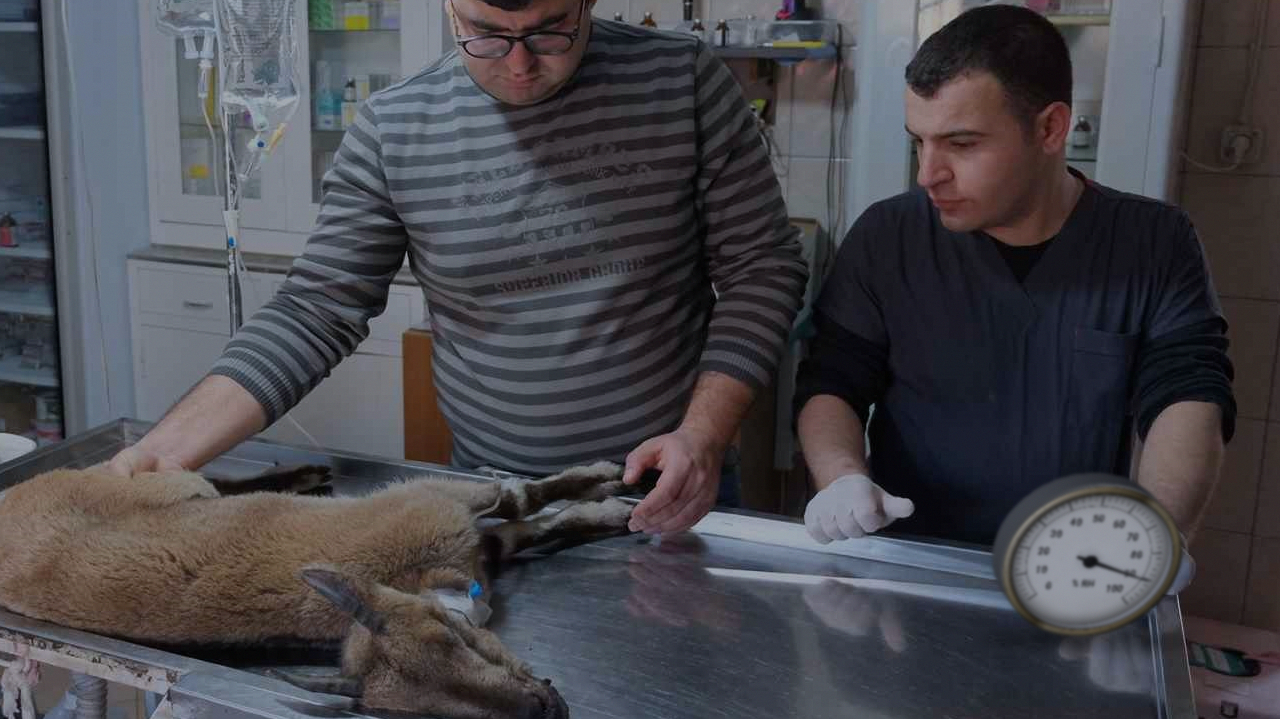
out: 90 %
